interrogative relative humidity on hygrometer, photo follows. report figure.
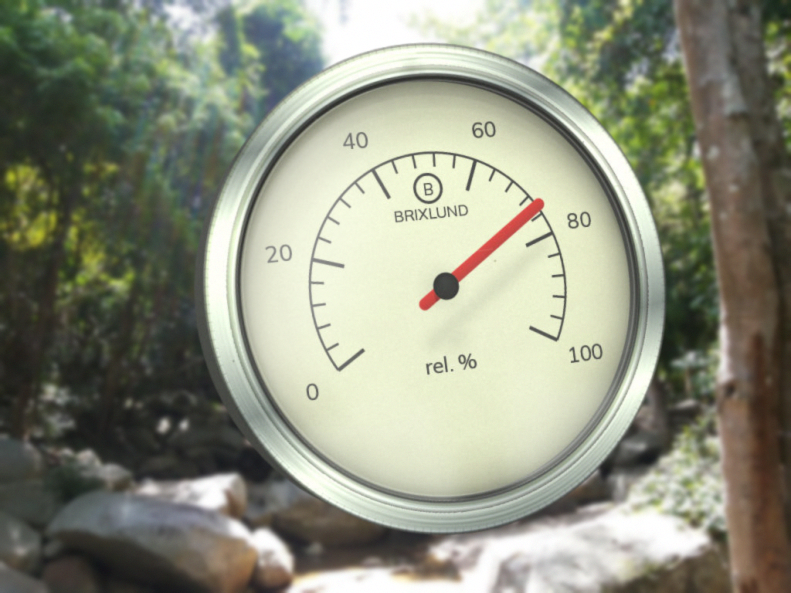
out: 74 %
